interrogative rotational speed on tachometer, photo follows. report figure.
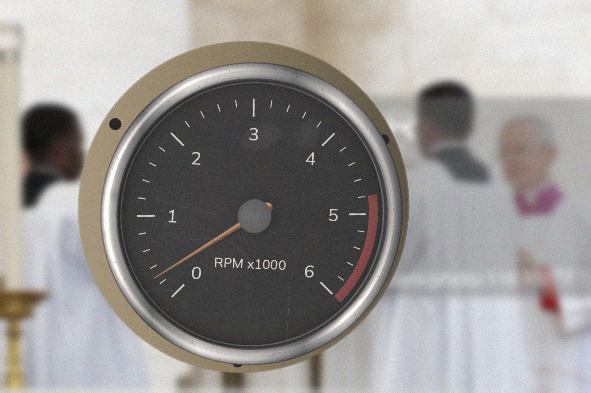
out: 300 rpm
